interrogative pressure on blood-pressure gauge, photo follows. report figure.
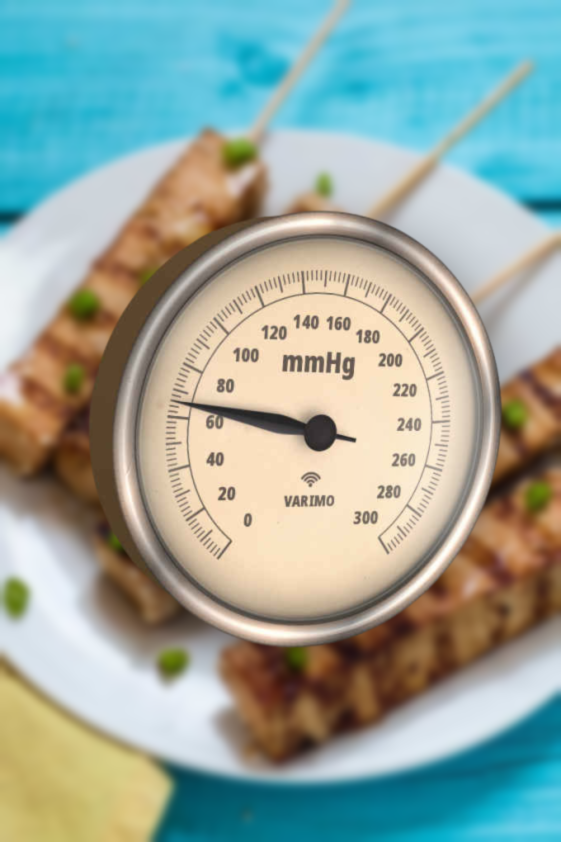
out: 66 mmHg
